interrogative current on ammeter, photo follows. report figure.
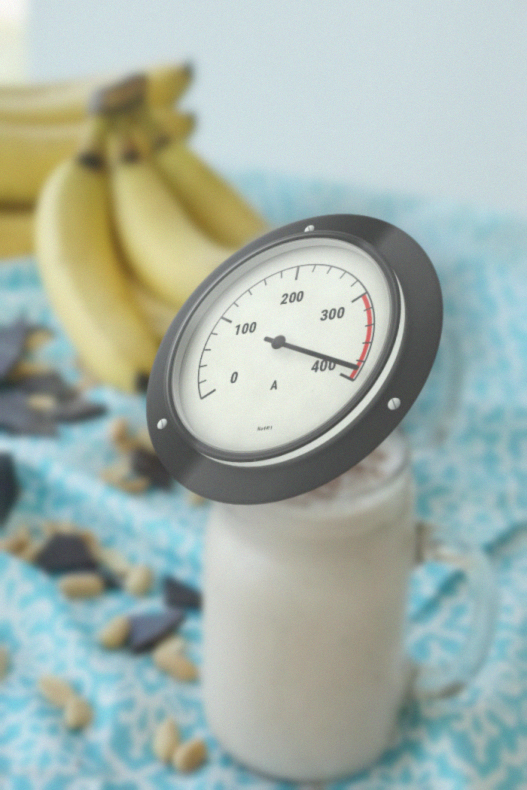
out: 390 A
